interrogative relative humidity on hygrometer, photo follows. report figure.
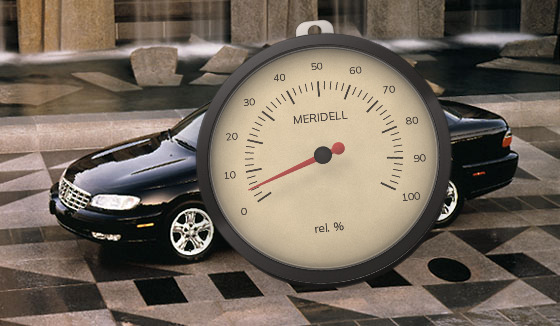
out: 4 %
